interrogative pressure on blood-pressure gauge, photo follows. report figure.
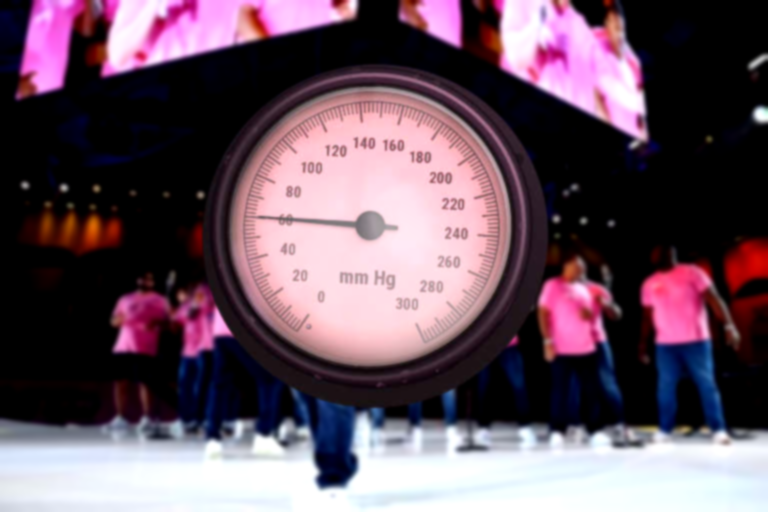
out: 60 mmHg
